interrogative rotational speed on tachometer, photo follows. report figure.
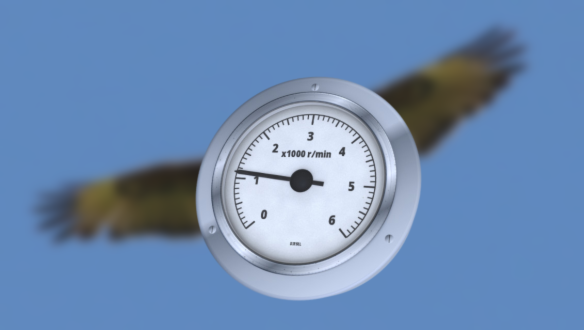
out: 1100 rpm
